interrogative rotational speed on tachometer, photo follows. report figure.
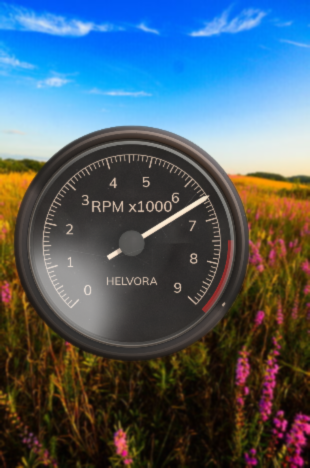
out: 6500 rpm
